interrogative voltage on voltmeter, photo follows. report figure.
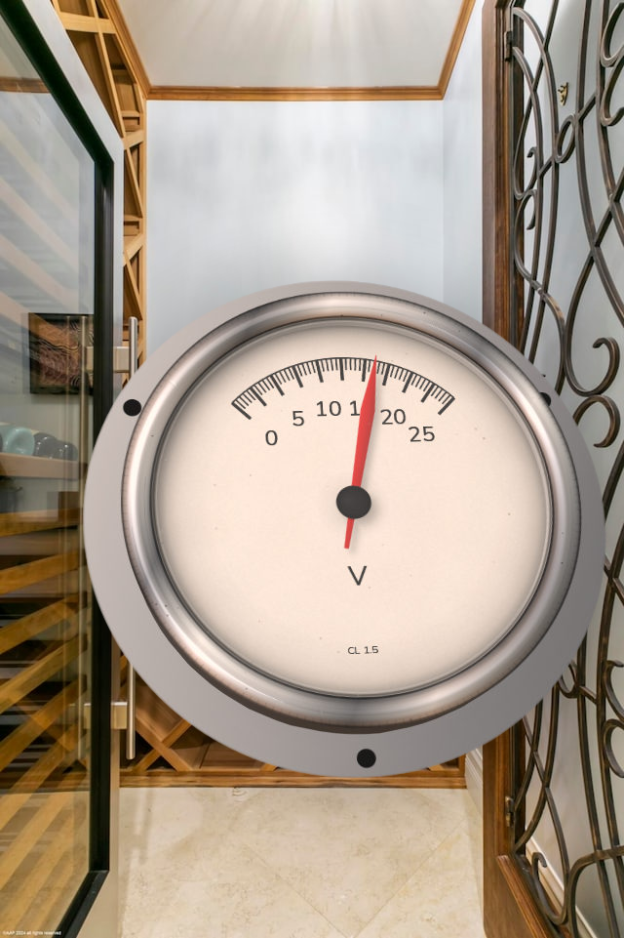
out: 16 V
